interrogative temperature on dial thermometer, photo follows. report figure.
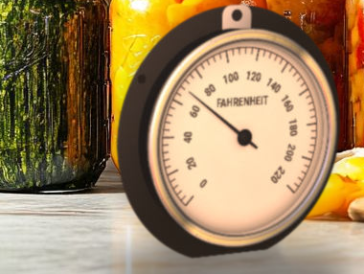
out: 68 °F
